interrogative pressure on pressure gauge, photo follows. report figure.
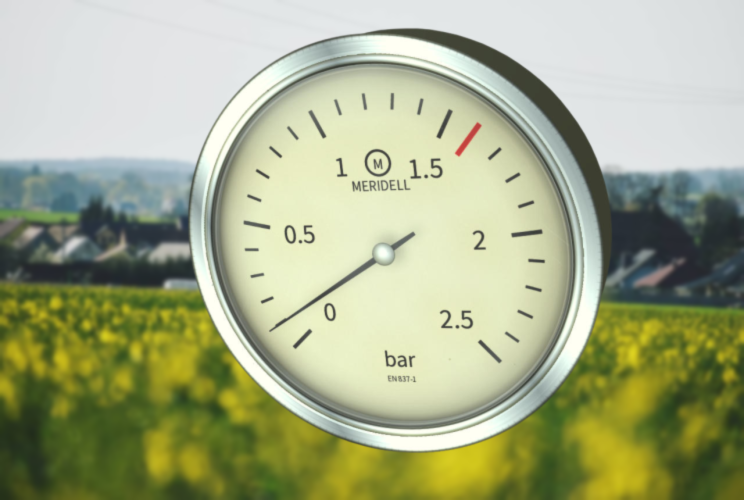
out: 0.1 bar
